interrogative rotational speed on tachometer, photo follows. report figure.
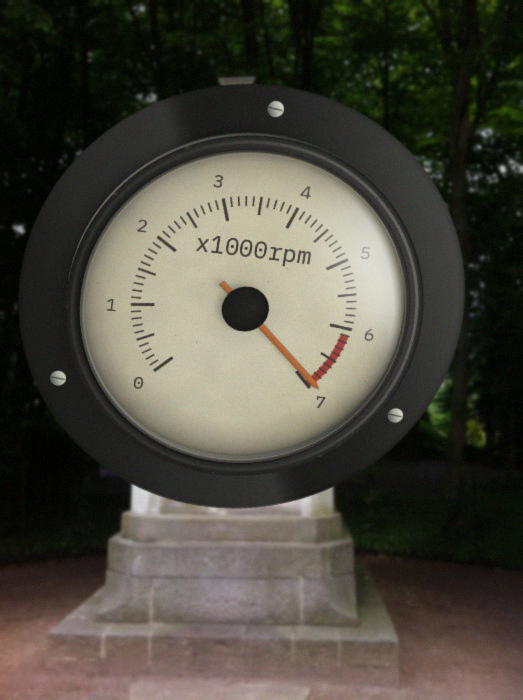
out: 6900 rpm
